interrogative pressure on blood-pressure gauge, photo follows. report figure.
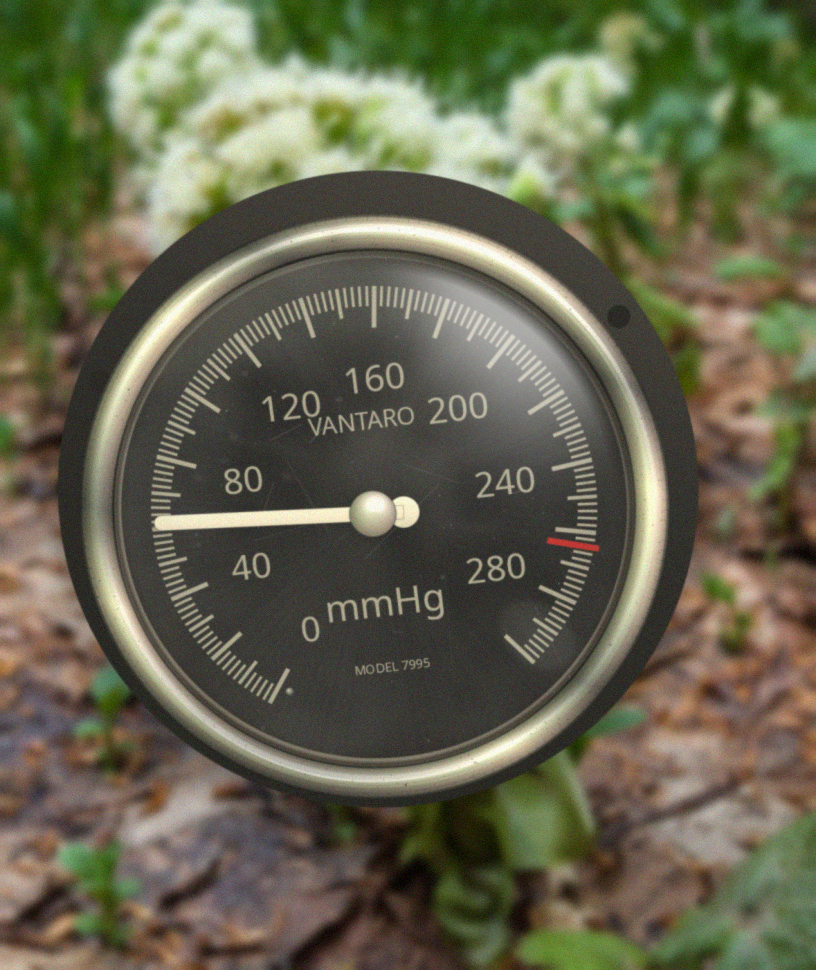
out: 62 mmHg
